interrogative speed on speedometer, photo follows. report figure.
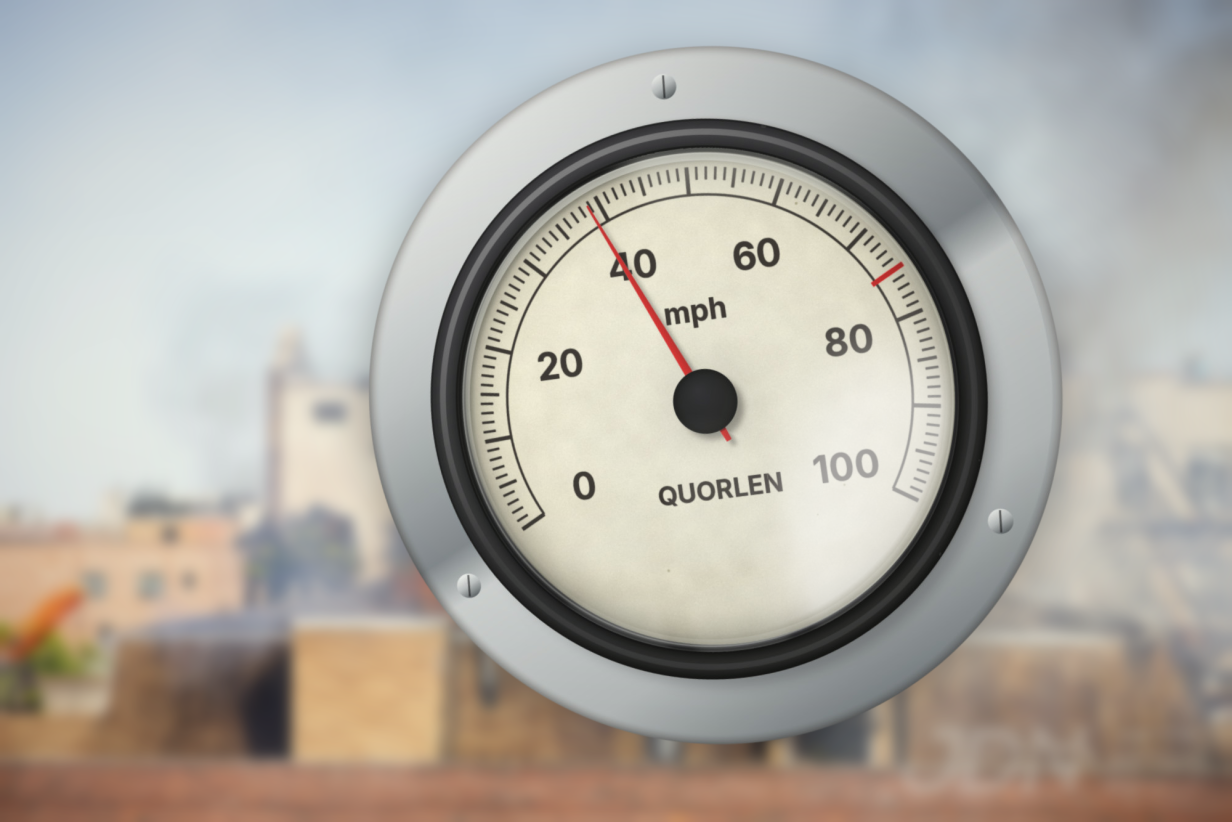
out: 39 mph
